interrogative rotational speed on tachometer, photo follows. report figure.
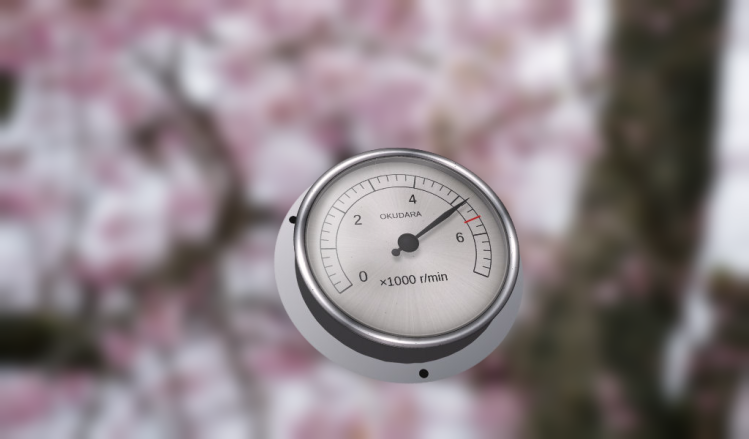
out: 5200 rpm
